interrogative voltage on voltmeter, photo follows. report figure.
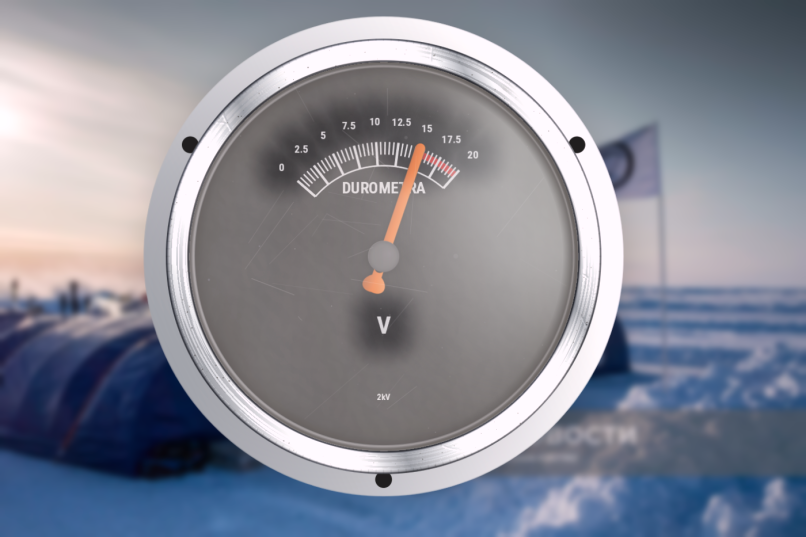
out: 15 V
